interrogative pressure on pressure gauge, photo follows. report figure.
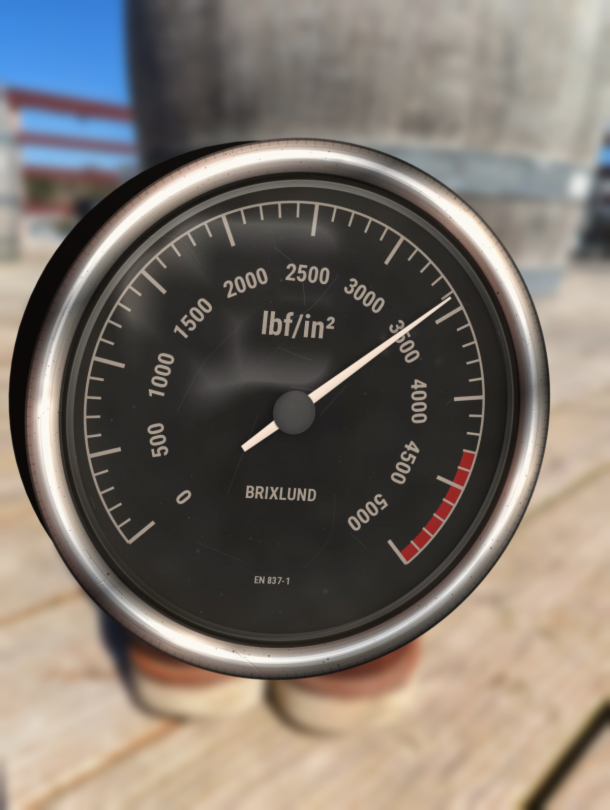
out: 3400 psi
